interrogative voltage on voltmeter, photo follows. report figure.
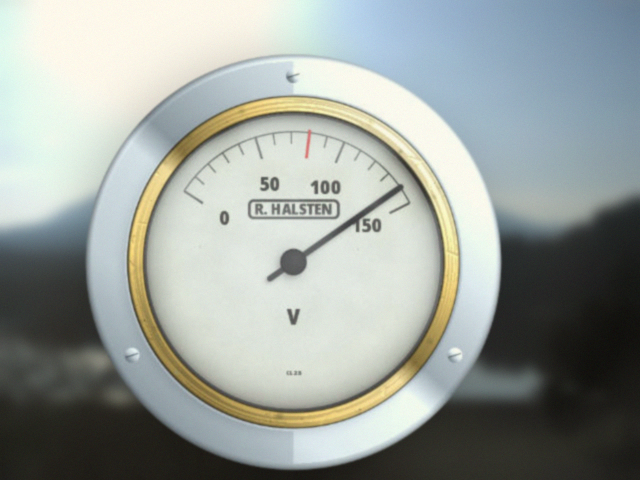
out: 140 V
